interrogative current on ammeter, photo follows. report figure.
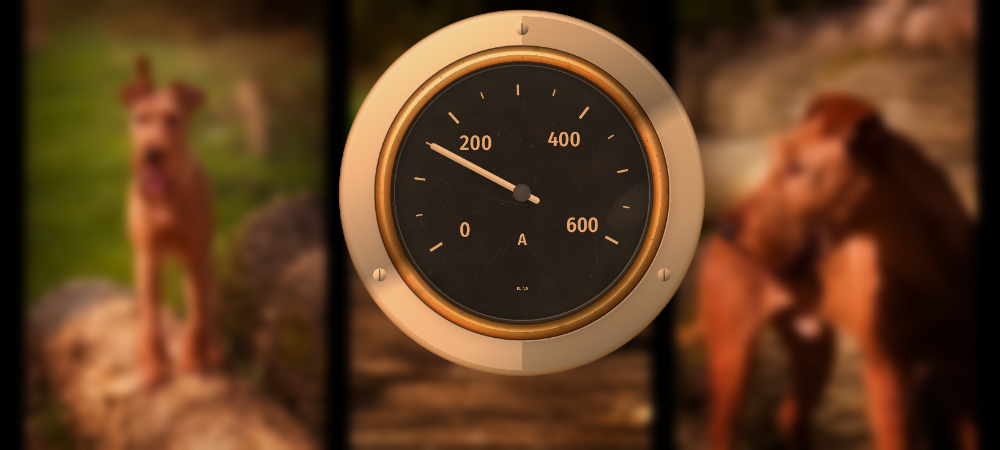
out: 150 A
